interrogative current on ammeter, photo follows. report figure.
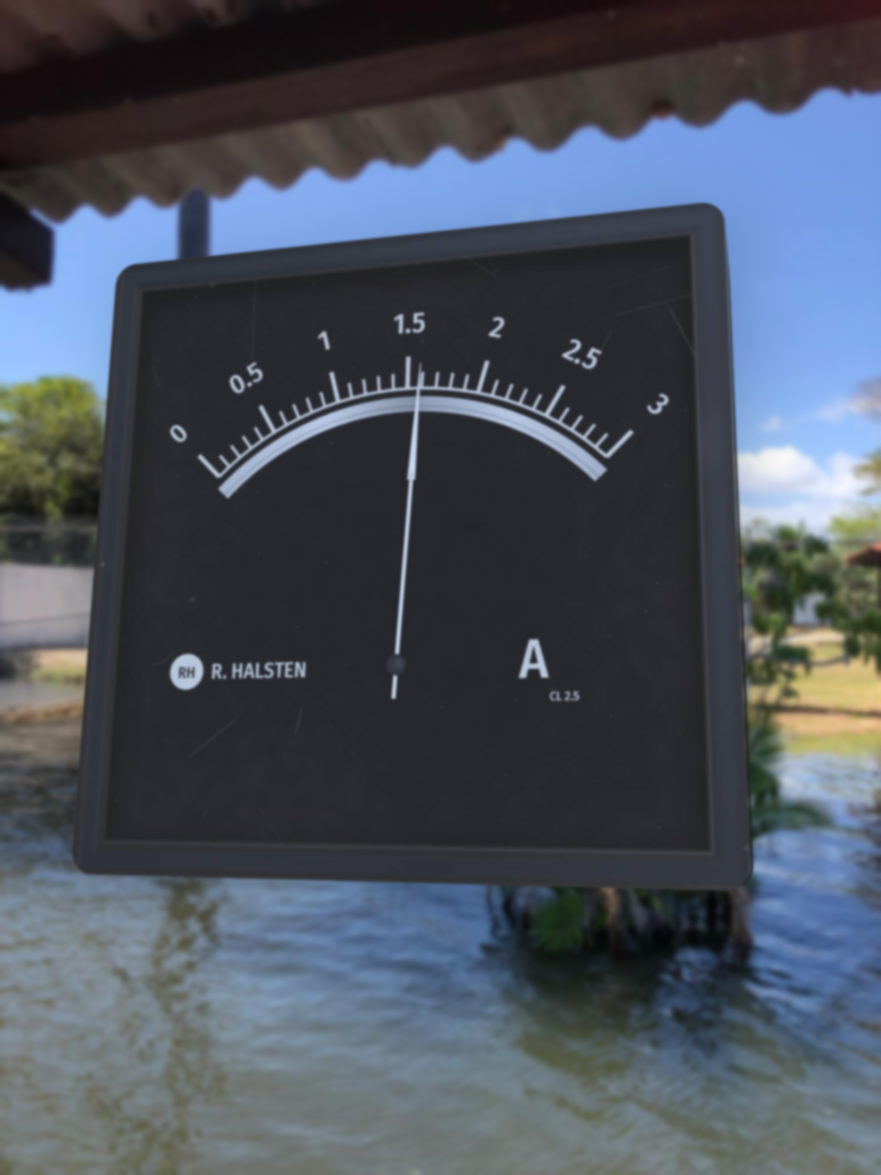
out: 1.6 A
